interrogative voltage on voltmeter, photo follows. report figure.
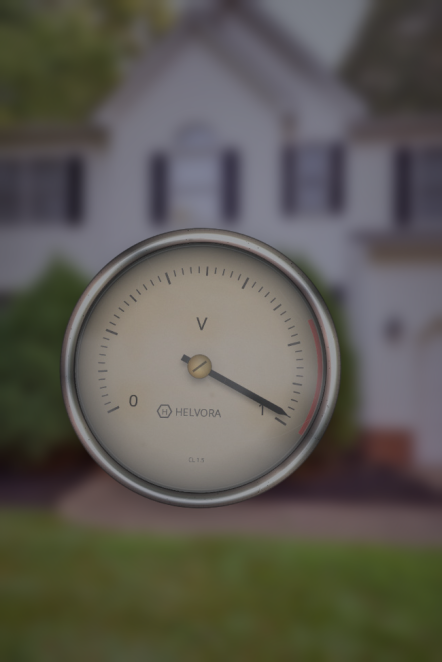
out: 0.98 V
